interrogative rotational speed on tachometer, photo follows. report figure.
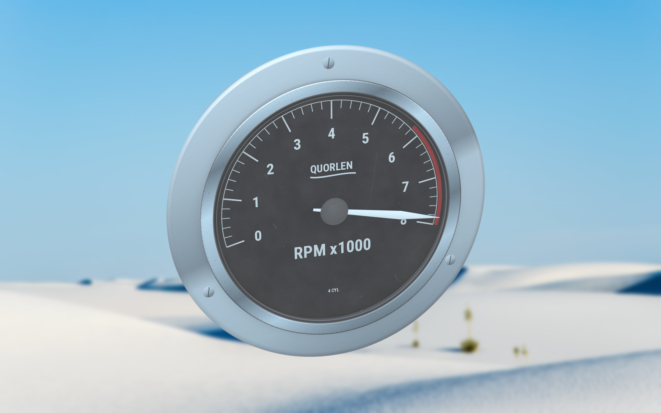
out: 7800 rpm
